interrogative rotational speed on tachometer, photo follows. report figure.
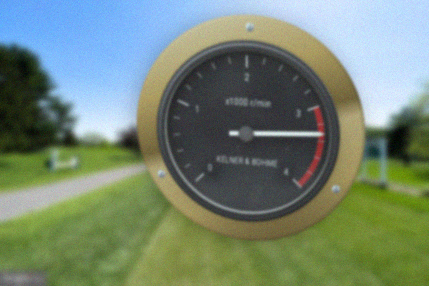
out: 3300 rpm
